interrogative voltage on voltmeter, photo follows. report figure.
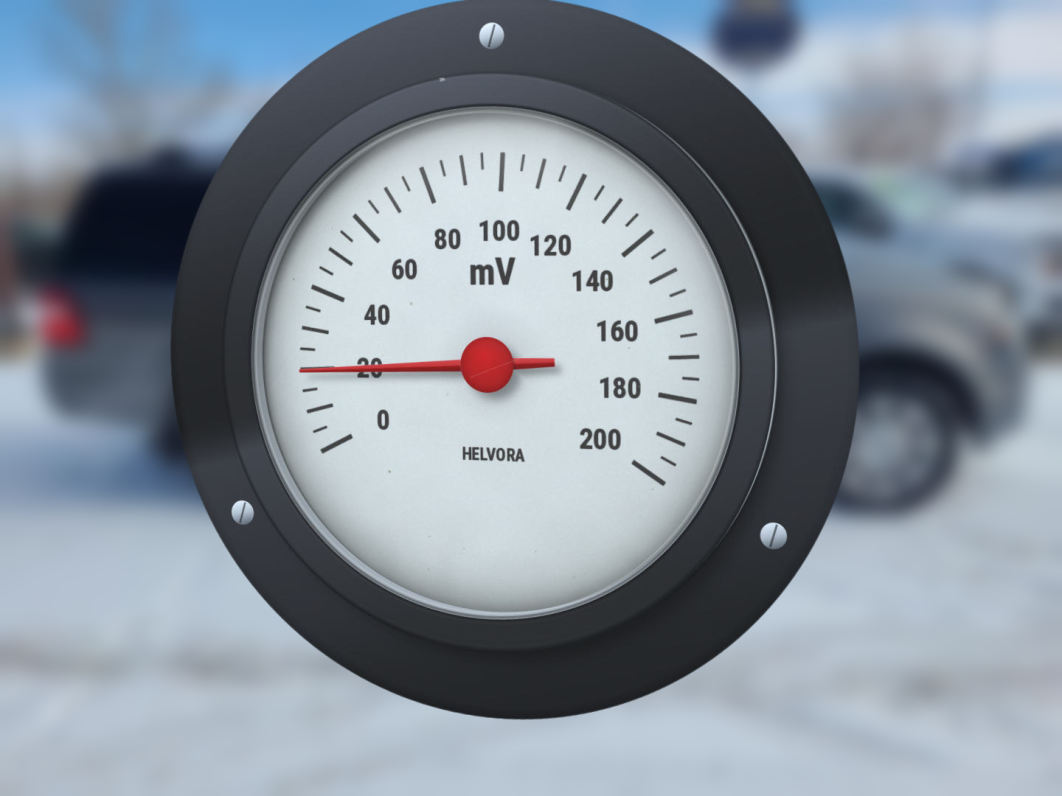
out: 20 mV
